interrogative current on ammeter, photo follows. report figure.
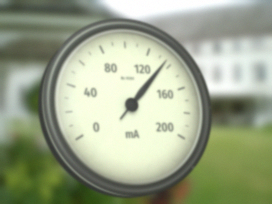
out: 135 mA
